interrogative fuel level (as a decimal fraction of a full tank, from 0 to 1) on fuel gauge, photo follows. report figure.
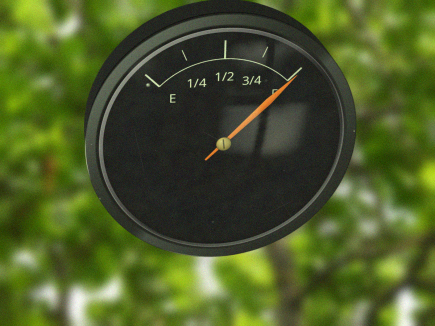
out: 1
